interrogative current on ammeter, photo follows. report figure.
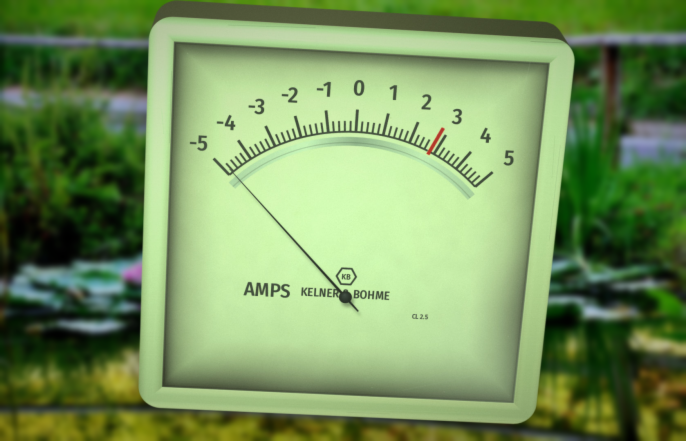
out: -4.8 A
